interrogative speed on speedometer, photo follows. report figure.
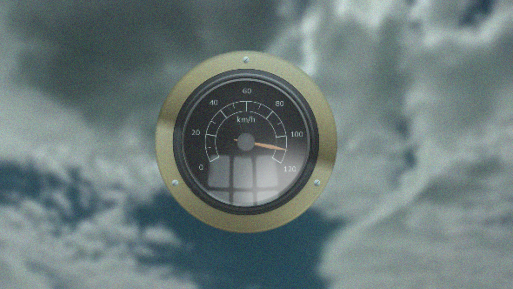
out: 110 km/h
